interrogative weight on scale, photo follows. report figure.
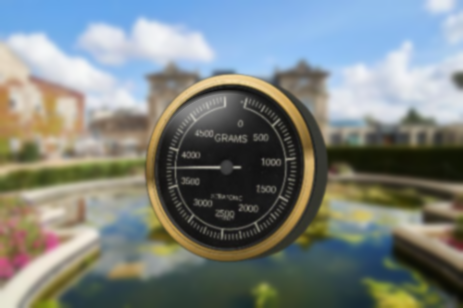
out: 3750 g
